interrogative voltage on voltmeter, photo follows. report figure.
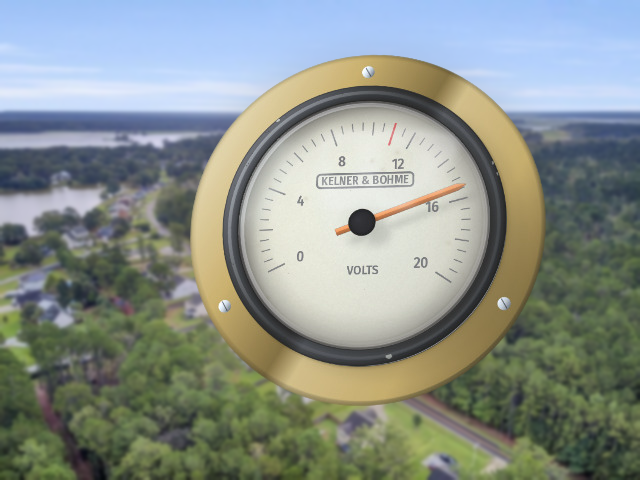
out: 15.5 V
